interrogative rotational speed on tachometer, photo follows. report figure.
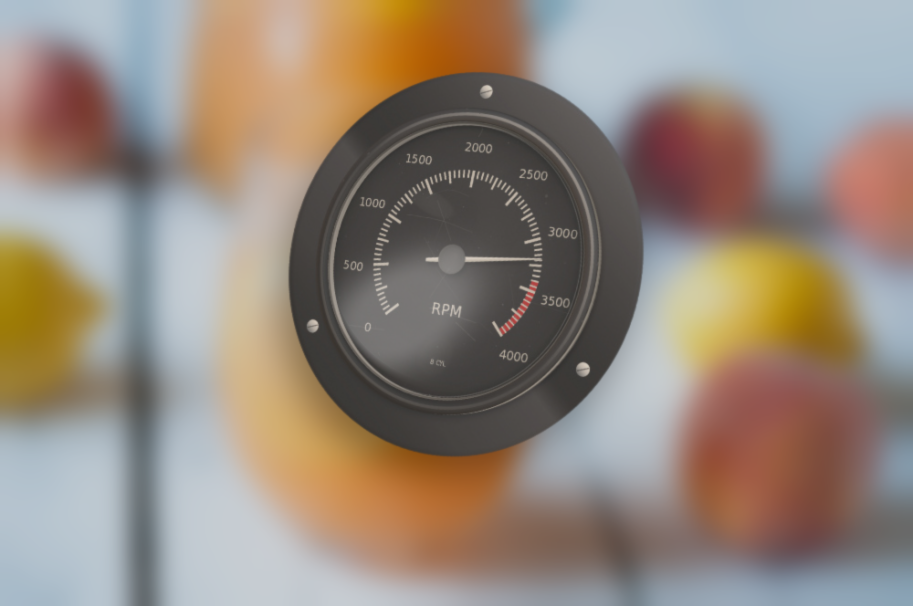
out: 3200 rpm
